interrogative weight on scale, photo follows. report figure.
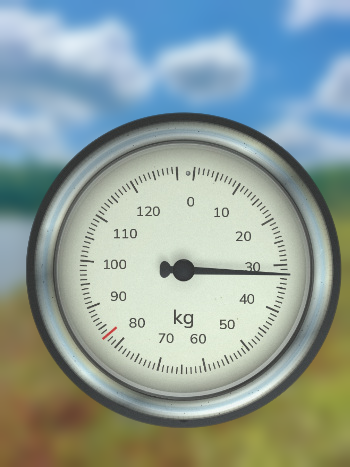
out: 32 kg
